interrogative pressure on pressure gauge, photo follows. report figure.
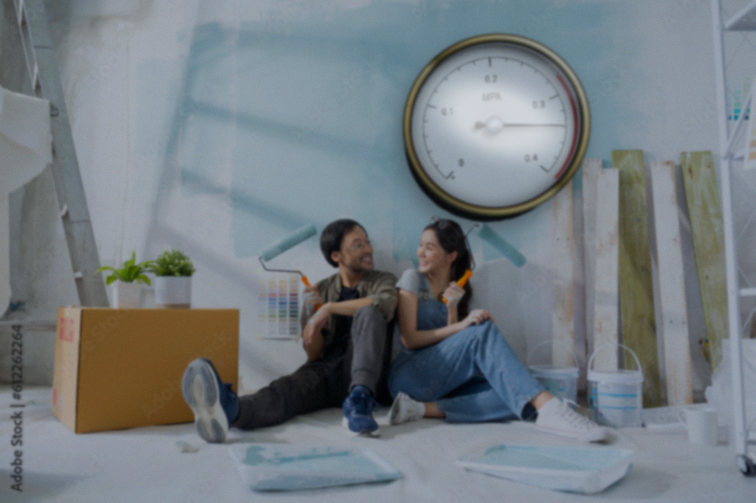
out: 0.34 MPa
